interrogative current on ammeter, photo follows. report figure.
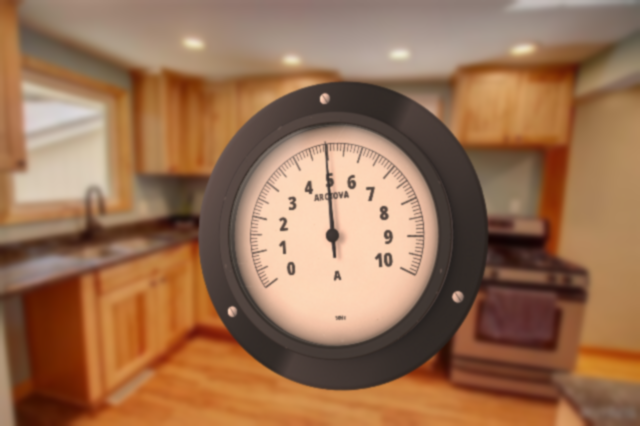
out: 5 A
